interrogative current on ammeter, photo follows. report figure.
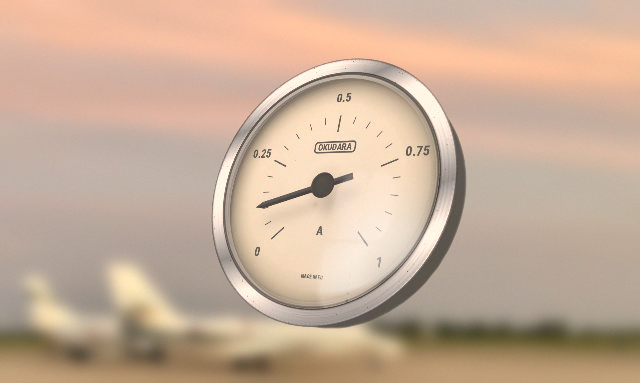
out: 0.1 A
